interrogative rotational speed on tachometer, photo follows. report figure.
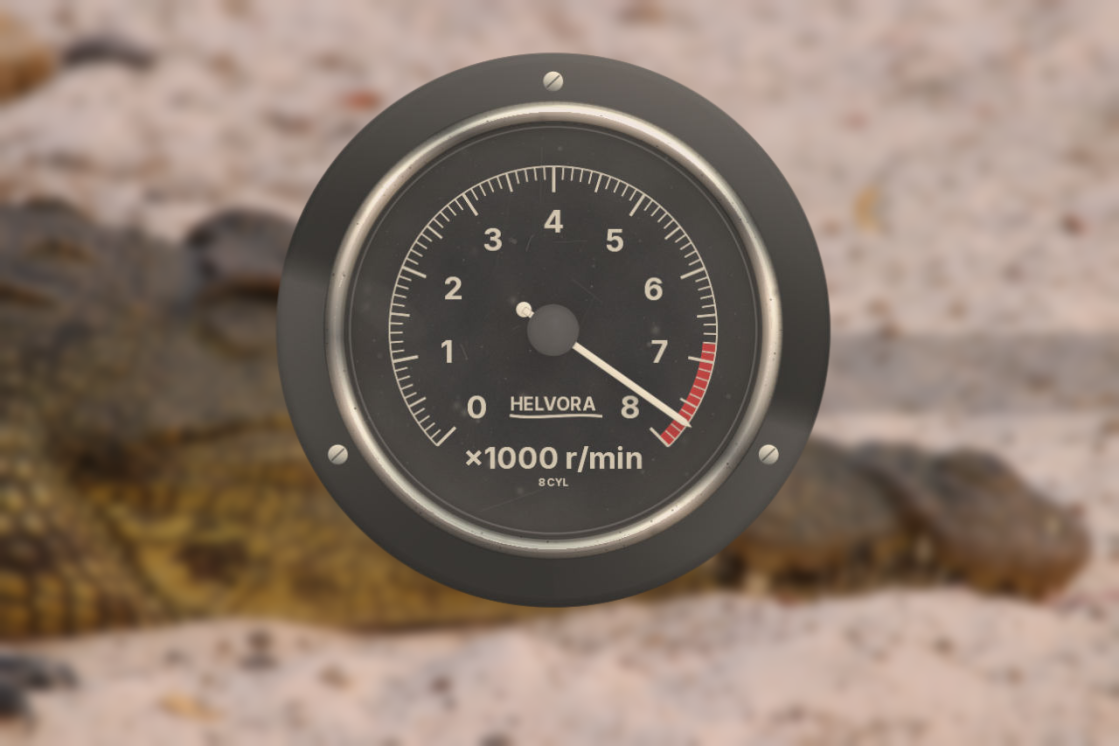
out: 7700 rpm
